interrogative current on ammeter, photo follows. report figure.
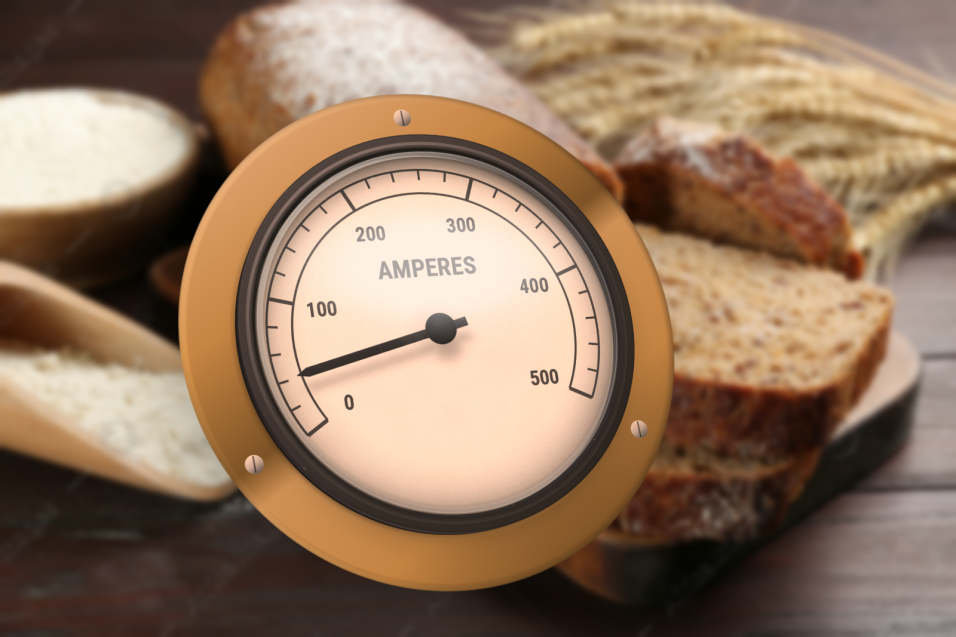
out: 40 A
